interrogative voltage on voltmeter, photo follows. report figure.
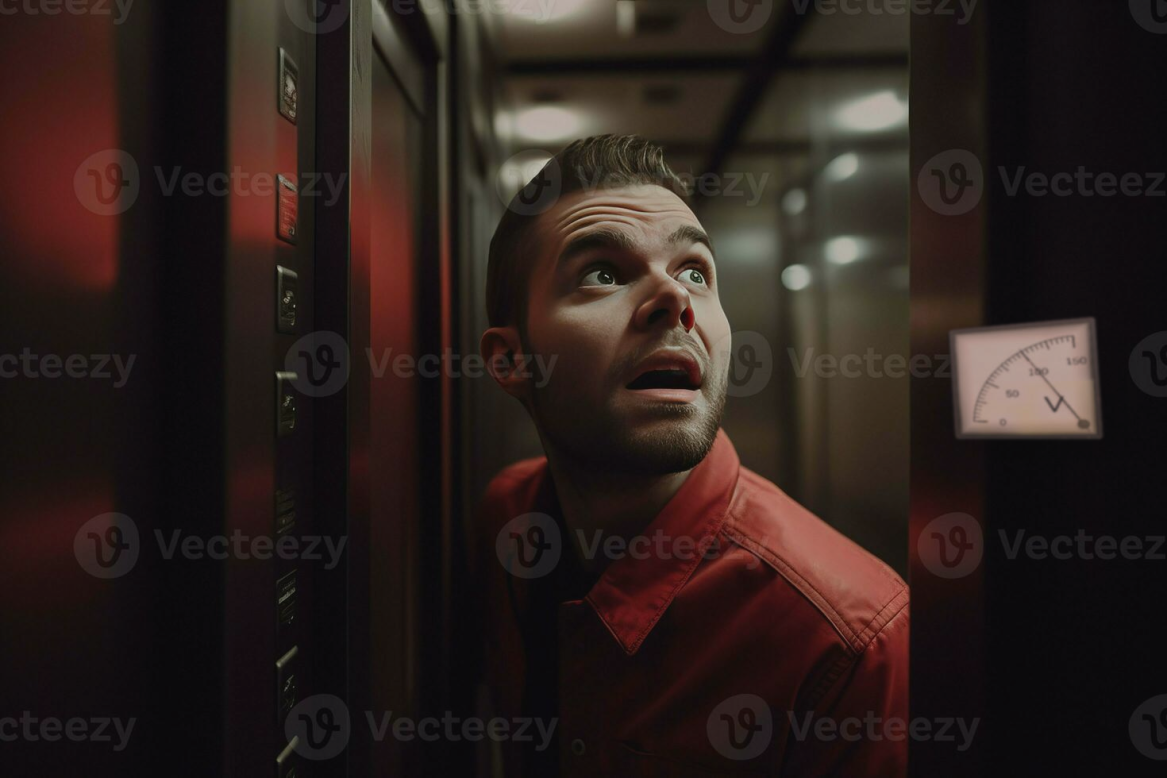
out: 100 V
